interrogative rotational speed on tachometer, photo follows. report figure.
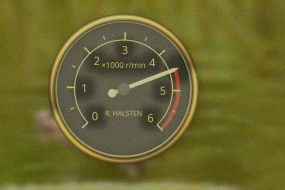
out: 4500 rpm
